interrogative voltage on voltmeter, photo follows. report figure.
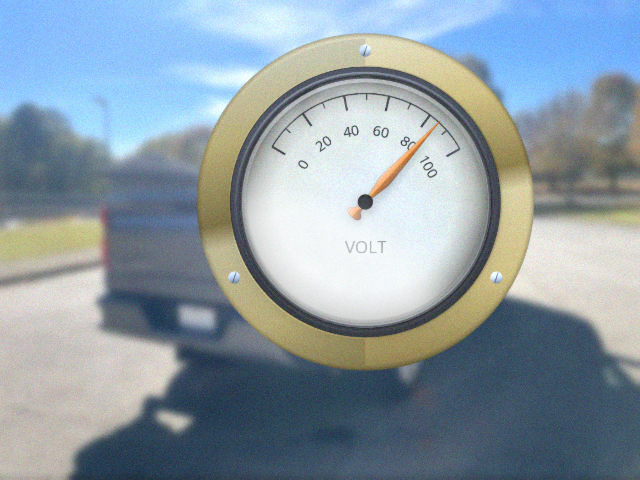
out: 85 V
